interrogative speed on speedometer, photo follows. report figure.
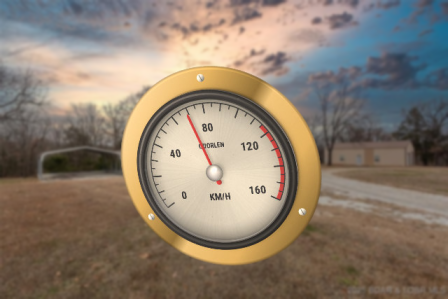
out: 70 km/h
